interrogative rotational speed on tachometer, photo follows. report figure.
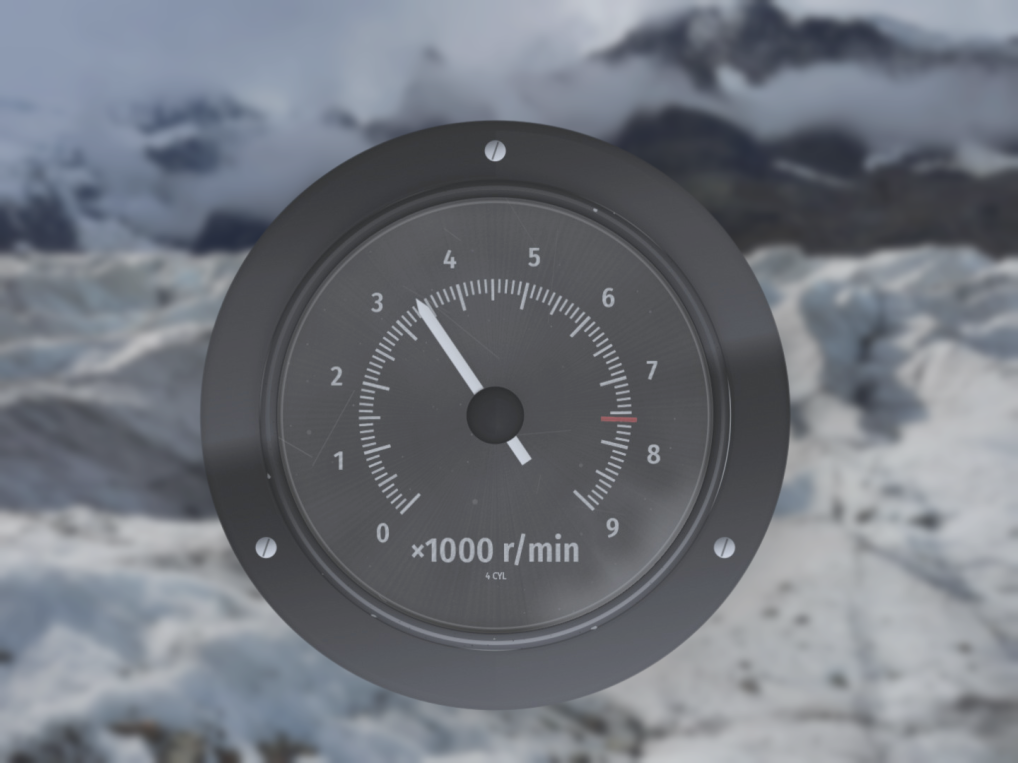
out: 3400 rpm
